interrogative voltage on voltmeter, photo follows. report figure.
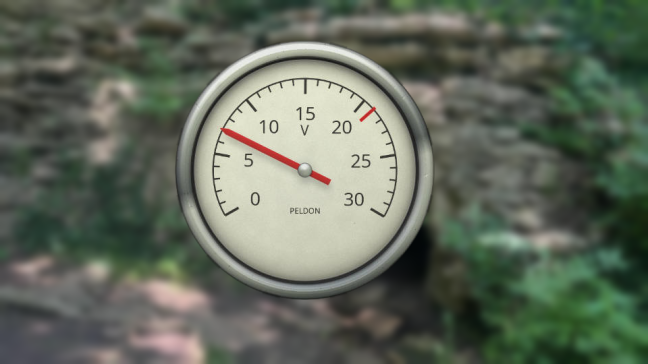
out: 7 V
